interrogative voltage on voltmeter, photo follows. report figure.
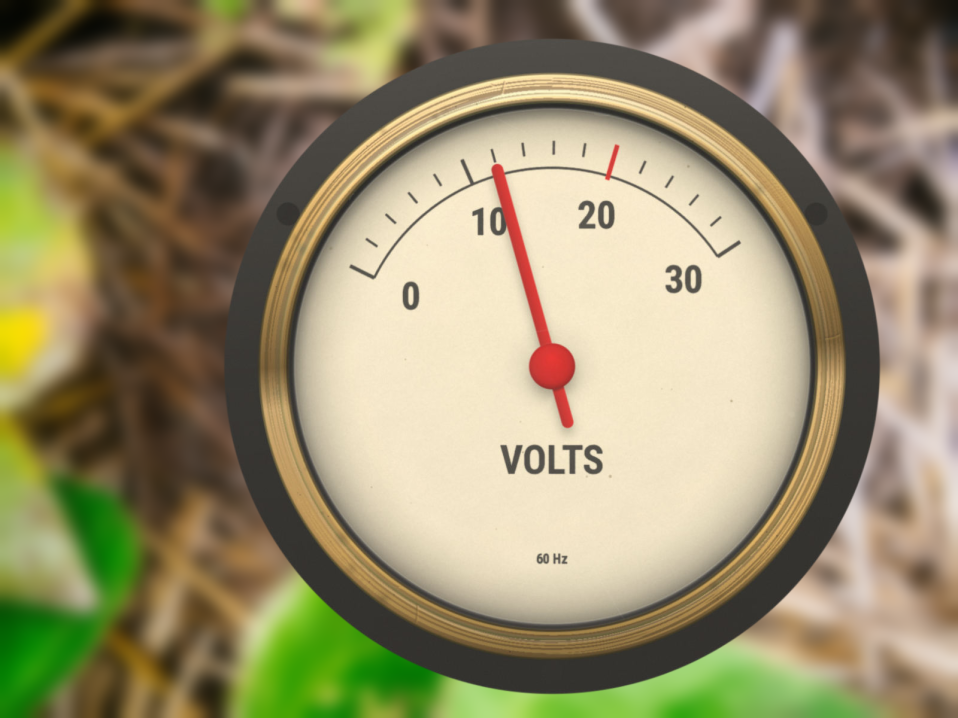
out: 12 V
